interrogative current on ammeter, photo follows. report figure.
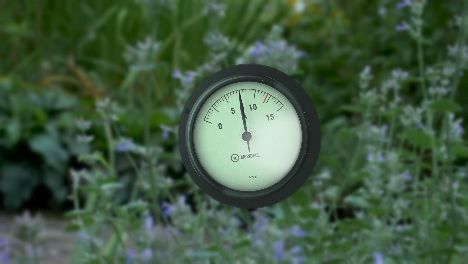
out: 7.5 A
